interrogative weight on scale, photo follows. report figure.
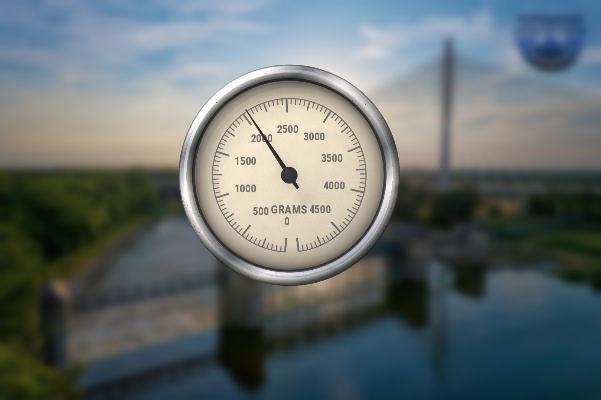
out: 2050 g
